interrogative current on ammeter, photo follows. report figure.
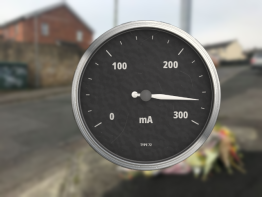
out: 270 mA
